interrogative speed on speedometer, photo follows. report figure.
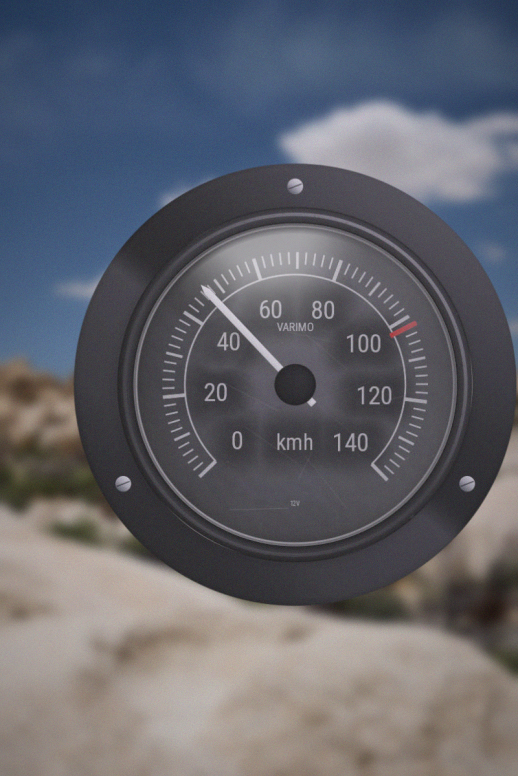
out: 47 km/h
